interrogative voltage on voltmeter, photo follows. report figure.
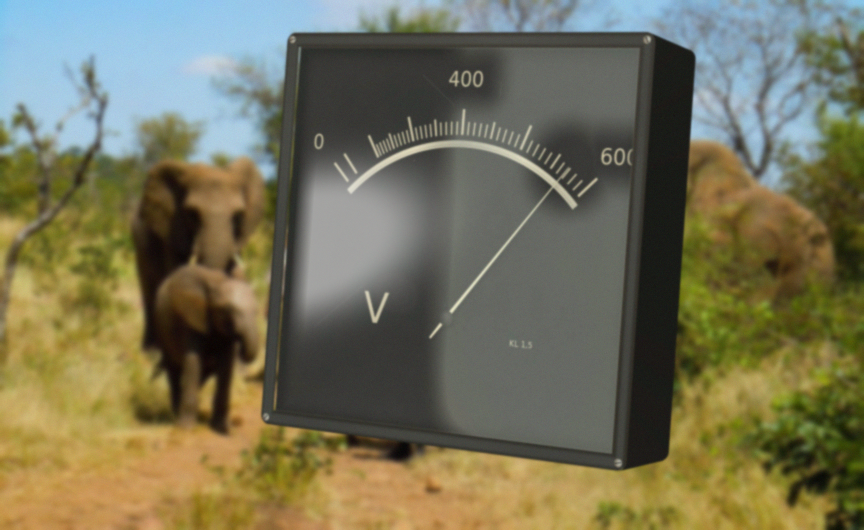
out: 570 V
